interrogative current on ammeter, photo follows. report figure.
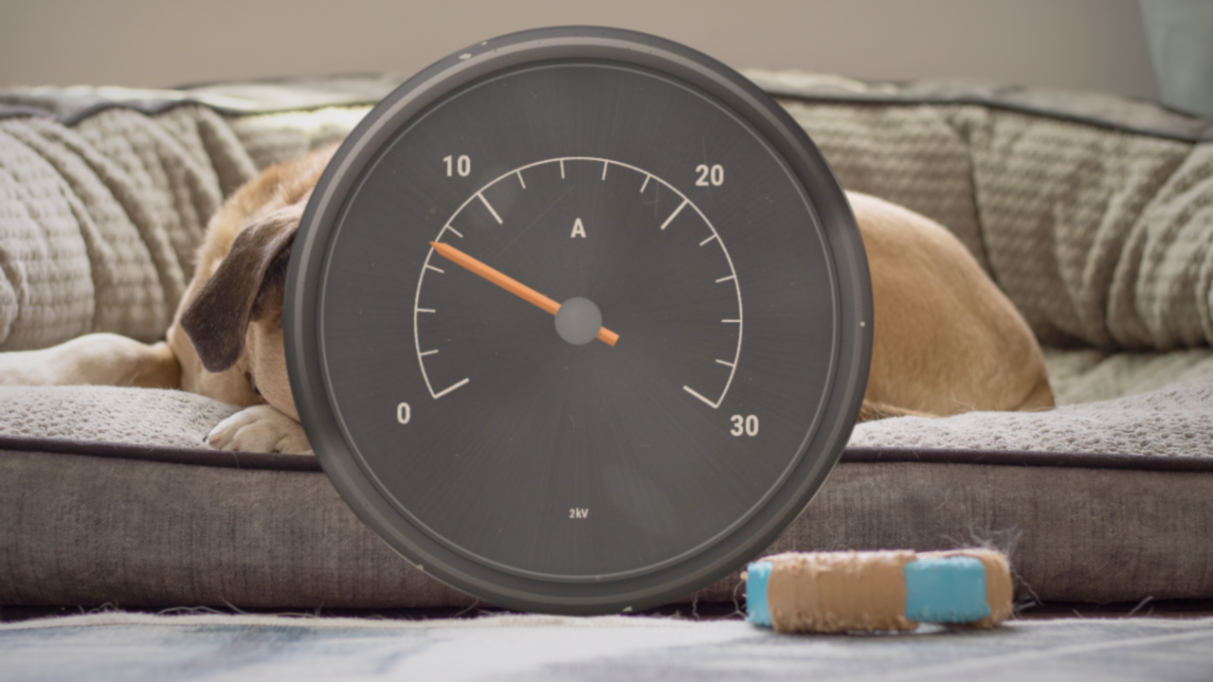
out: 7 A
